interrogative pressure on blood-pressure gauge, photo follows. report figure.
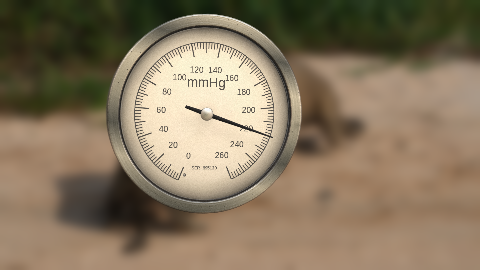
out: 220 mmHg
